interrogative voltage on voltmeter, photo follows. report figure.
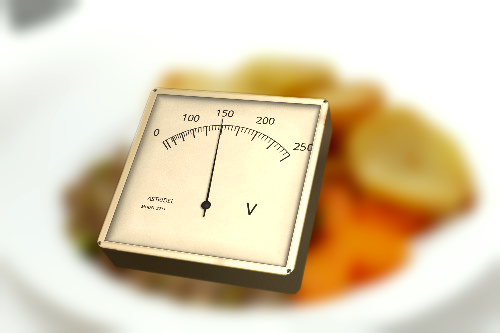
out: 150 V
